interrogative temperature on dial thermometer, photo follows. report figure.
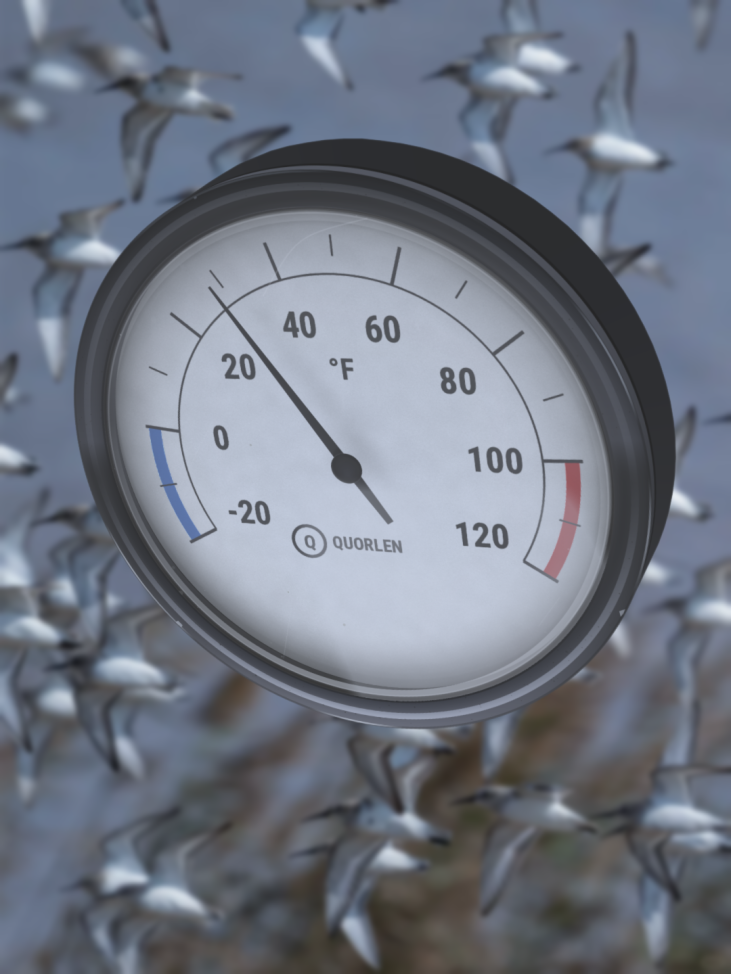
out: 30 °F
